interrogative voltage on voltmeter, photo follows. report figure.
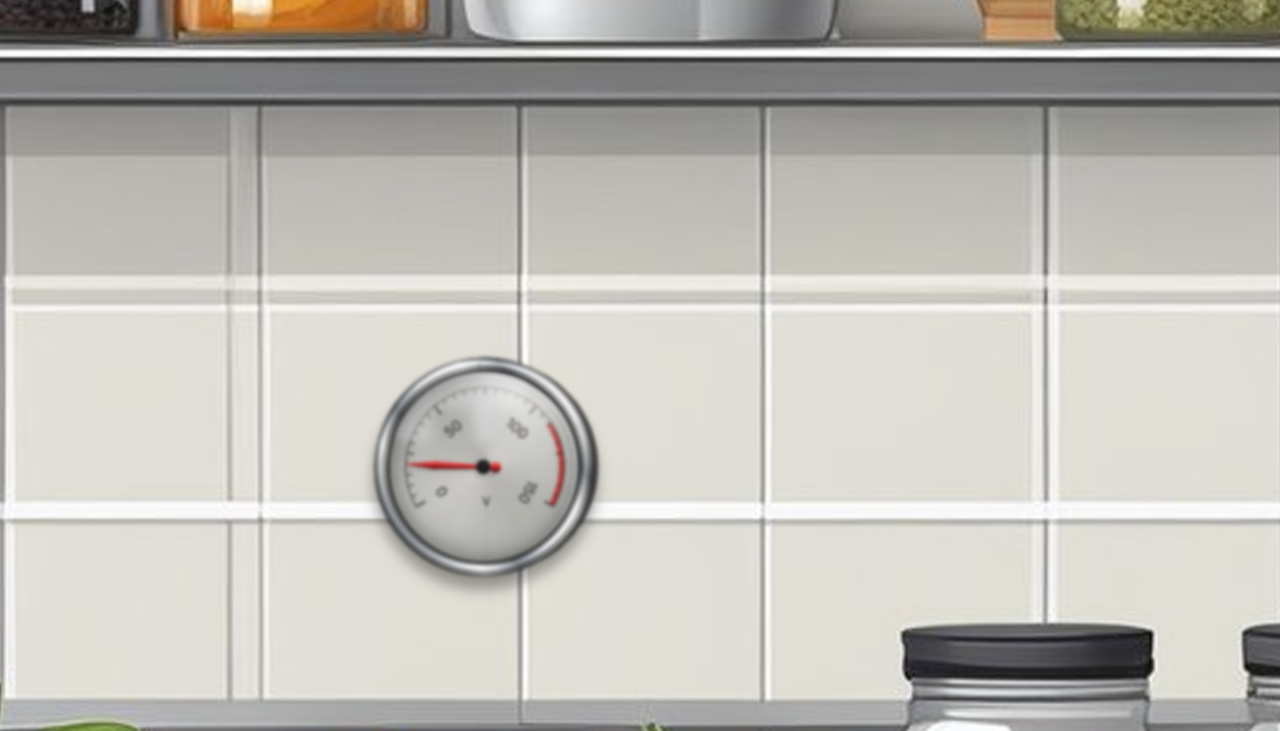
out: 20 V
